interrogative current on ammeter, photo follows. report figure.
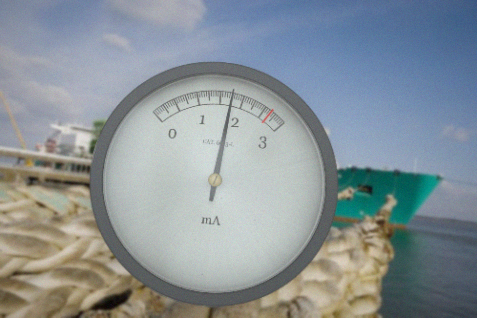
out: 1.75 mA
